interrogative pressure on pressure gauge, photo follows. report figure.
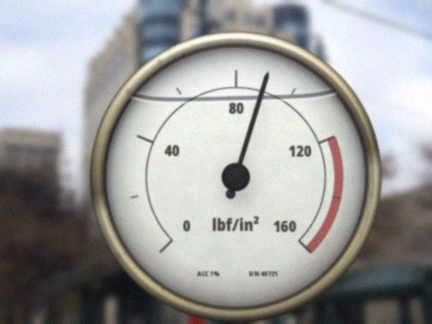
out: 90 psi
